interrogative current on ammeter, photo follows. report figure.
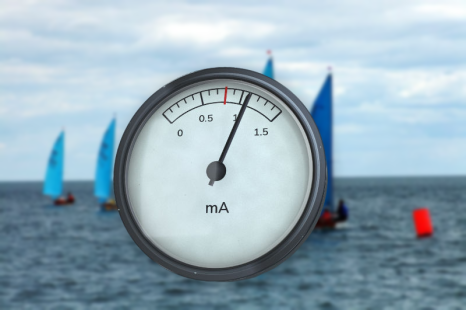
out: 1.1 mA
